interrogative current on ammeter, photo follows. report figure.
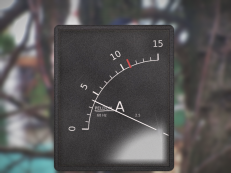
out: 4 A
